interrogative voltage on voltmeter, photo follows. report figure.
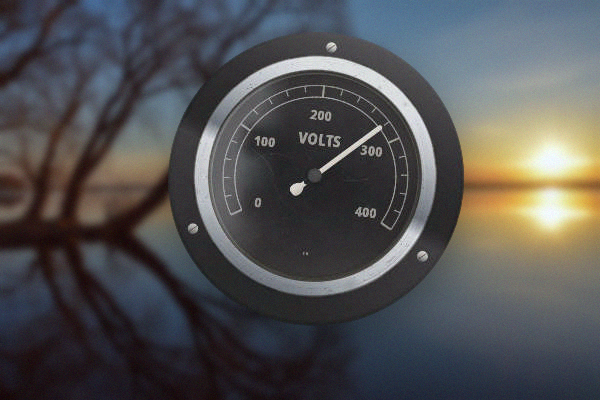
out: 280 V
